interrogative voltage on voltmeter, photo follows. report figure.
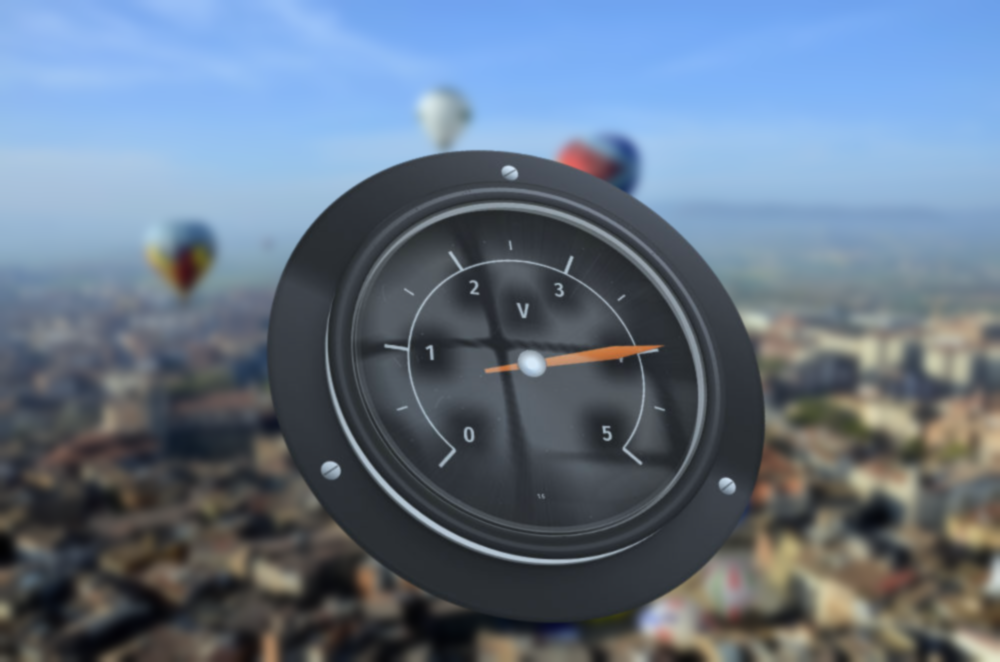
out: 4 V
